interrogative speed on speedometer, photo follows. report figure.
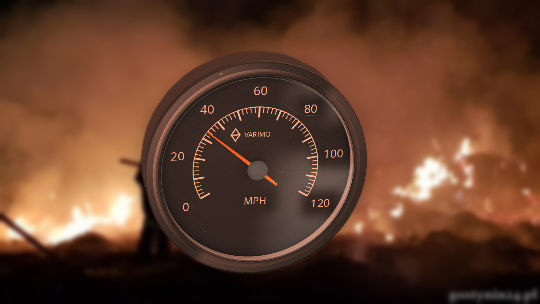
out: 34 mph
